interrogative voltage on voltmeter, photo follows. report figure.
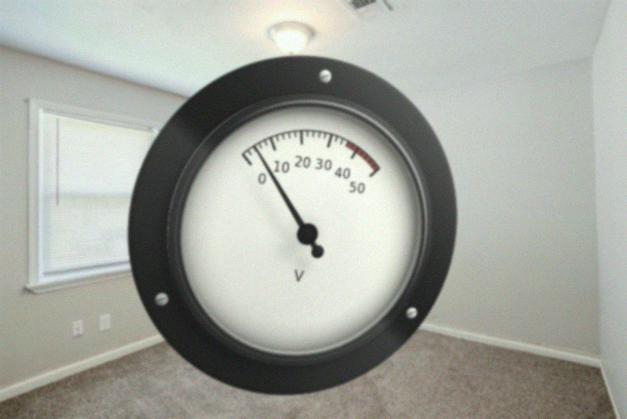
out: 4 V
